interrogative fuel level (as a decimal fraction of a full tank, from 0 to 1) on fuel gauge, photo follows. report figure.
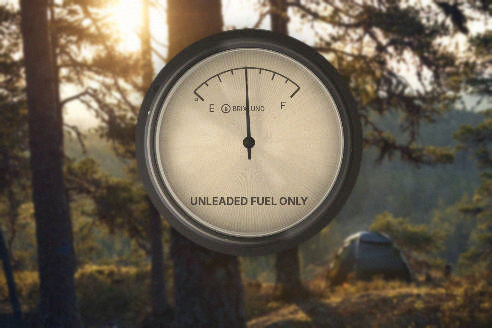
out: 0.5
